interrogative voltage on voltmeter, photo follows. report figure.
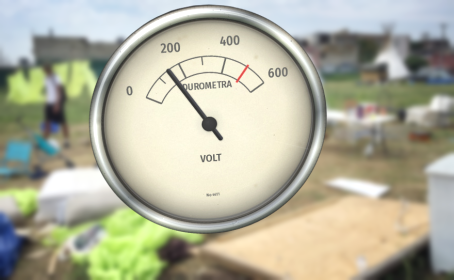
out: 150 V
